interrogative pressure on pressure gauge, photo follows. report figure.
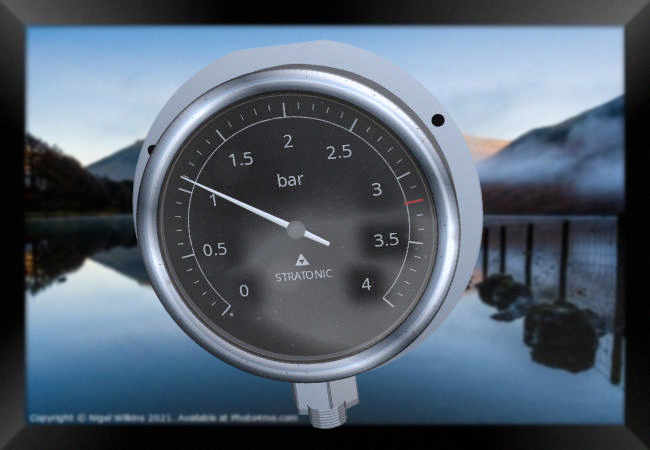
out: 1.1 bar
